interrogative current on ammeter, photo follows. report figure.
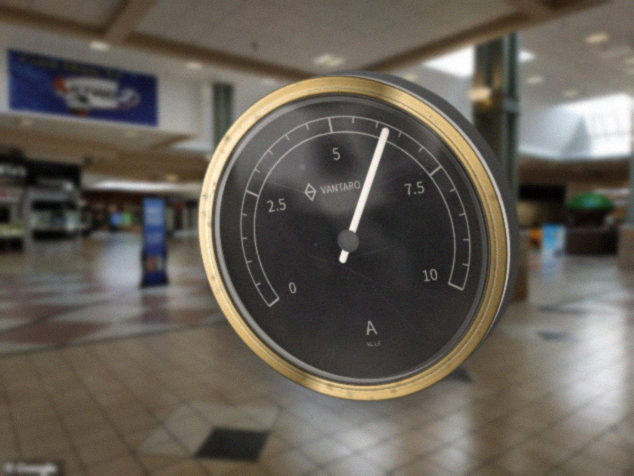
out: 6.25 A
